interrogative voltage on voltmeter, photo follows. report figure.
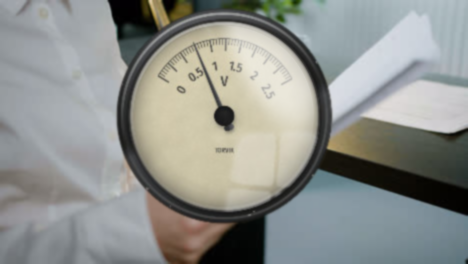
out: 0.75 V
